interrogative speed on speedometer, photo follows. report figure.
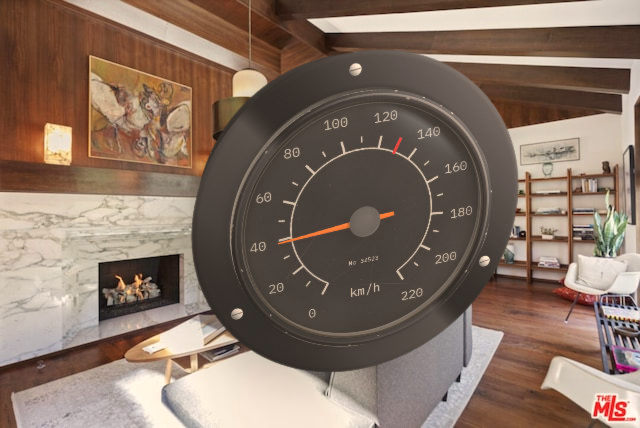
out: 40 km/h
